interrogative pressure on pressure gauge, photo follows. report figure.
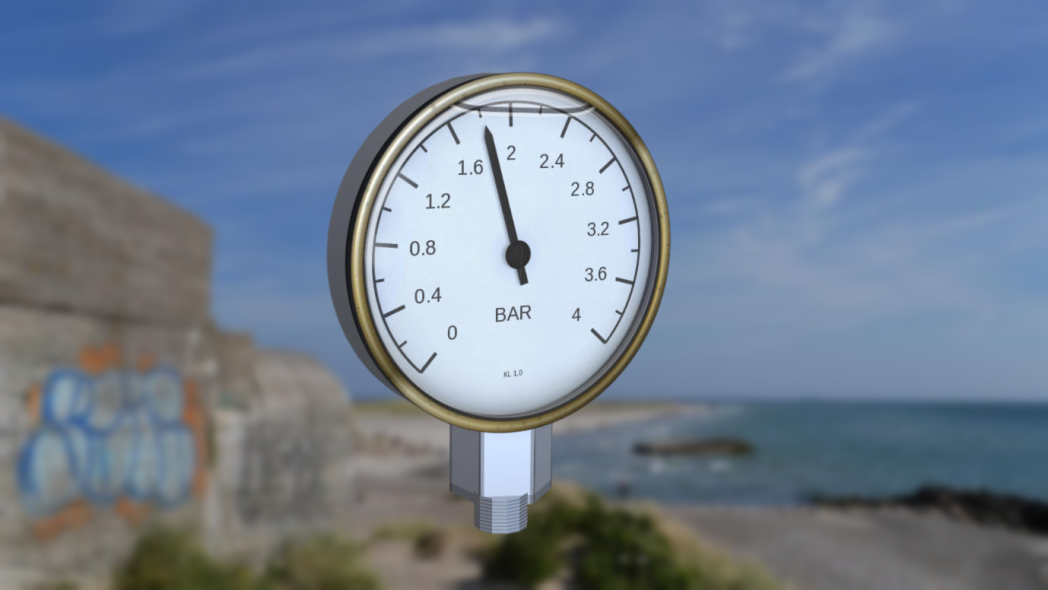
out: 1.8 bar
